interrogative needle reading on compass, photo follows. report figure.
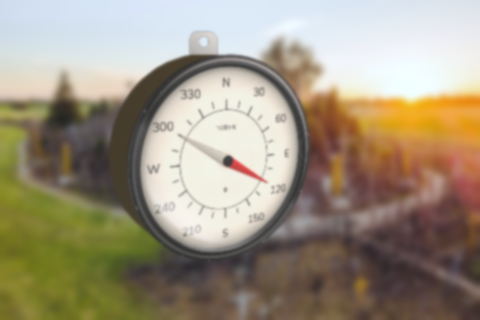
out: 120 °
